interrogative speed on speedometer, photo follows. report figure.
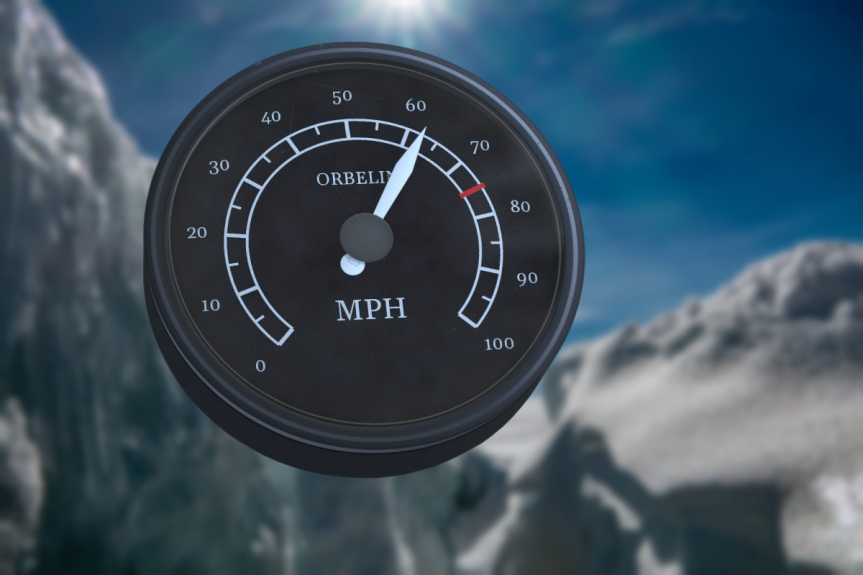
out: 62.5 mph
